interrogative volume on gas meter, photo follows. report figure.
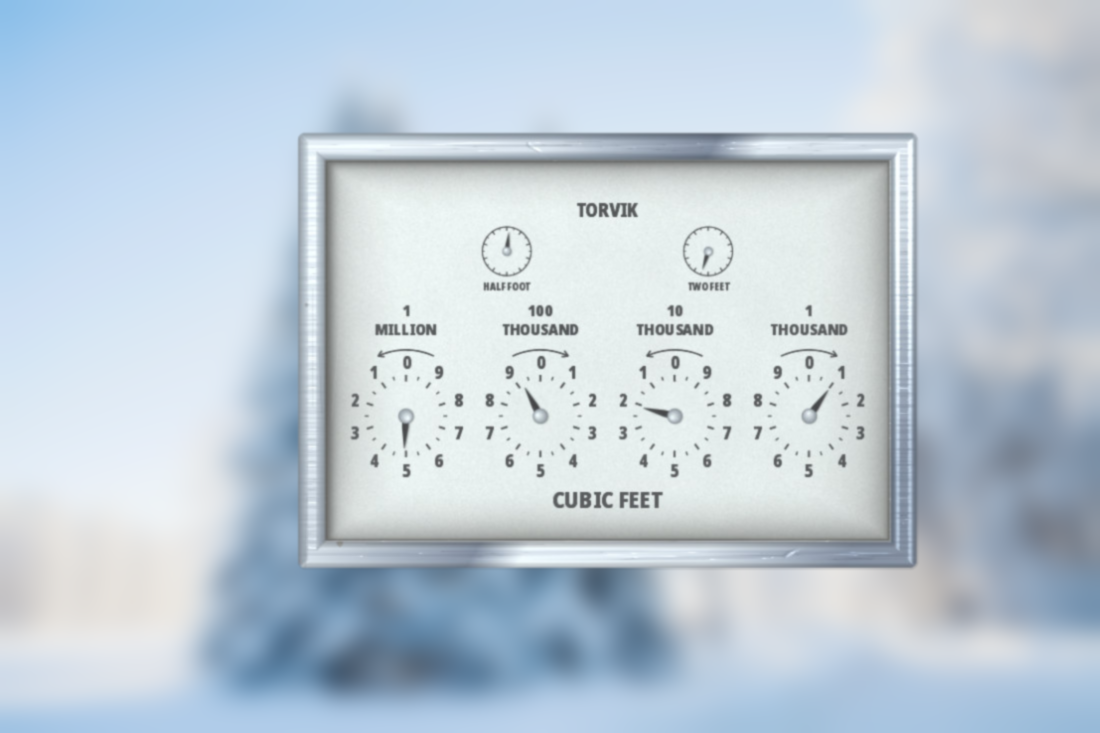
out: 492100 ft³
